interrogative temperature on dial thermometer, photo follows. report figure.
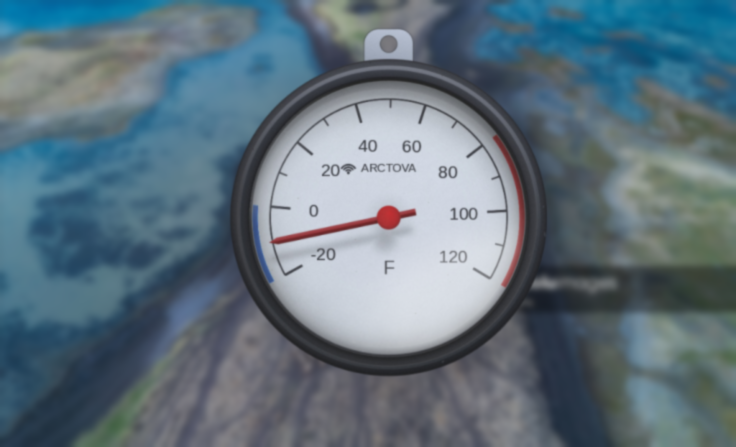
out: -10 °F
